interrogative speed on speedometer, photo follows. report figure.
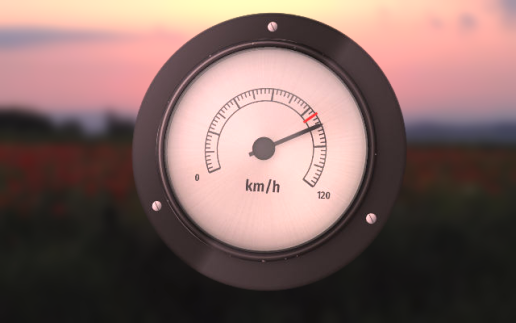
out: 90 km/h
